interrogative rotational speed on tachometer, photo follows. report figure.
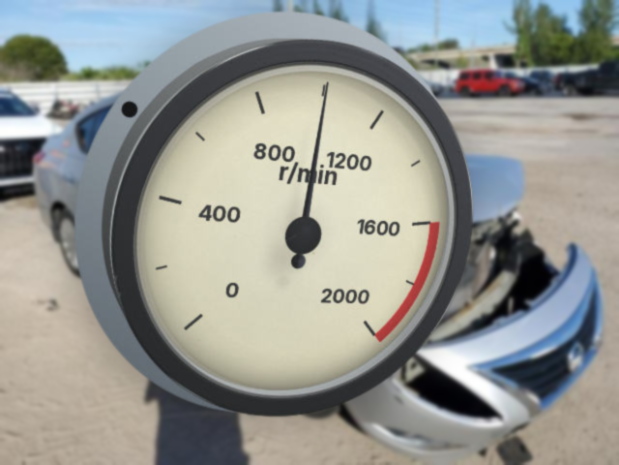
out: 1000 rpm
